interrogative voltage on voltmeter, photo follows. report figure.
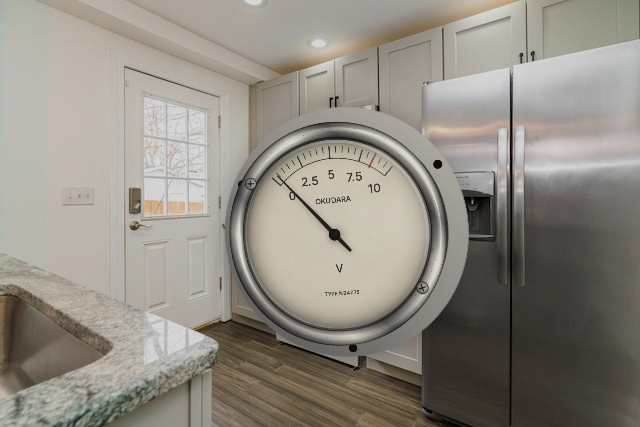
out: 0.5 V
